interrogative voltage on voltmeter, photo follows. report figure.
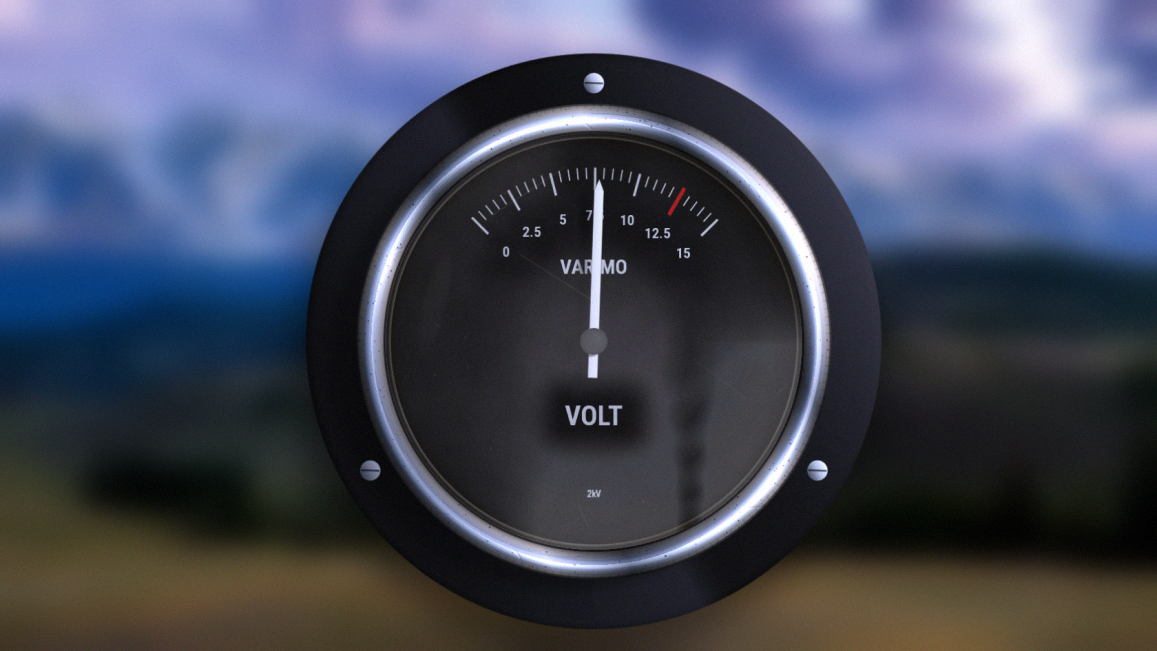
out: 7.75 V
